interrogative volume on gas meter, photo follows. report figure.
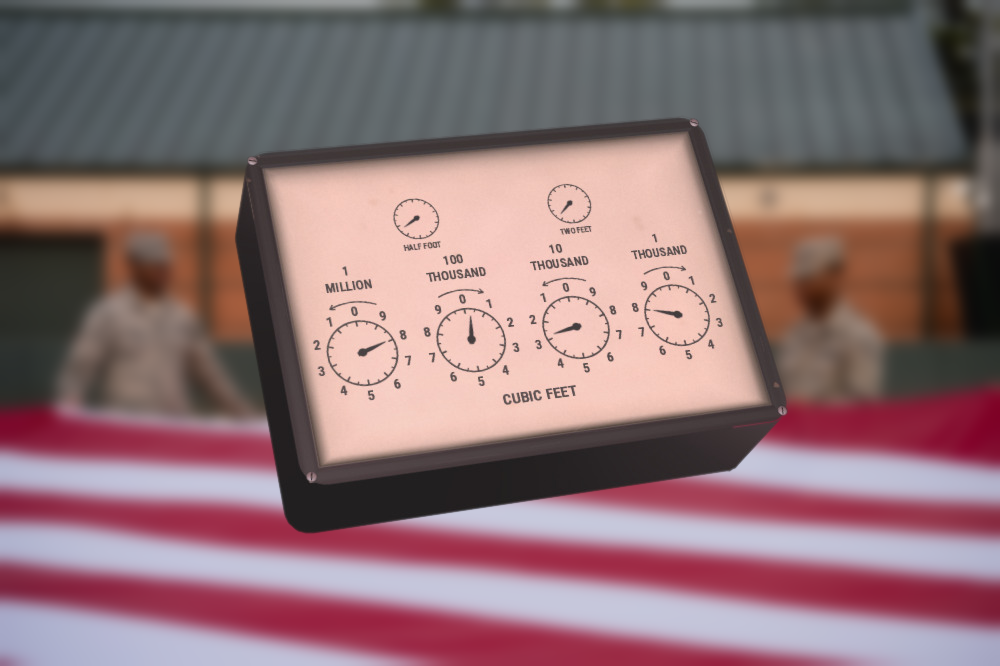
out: 802800 ft³
